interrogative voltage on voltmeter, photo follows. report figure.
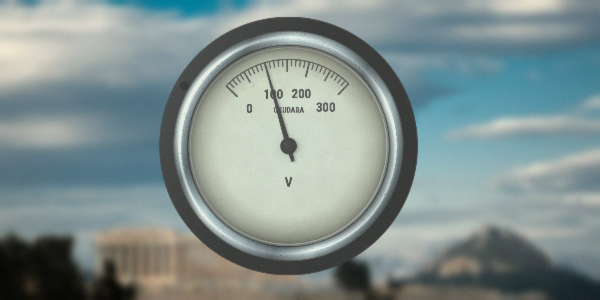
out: 100 V
